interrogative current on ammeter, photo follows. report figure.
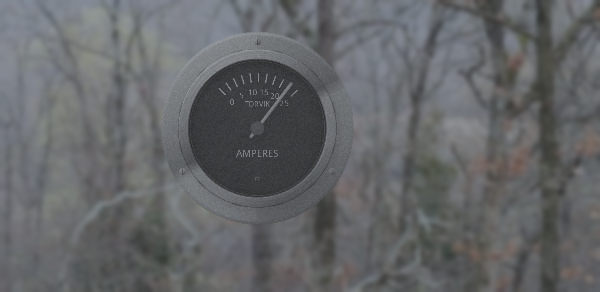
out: 22.5 A
